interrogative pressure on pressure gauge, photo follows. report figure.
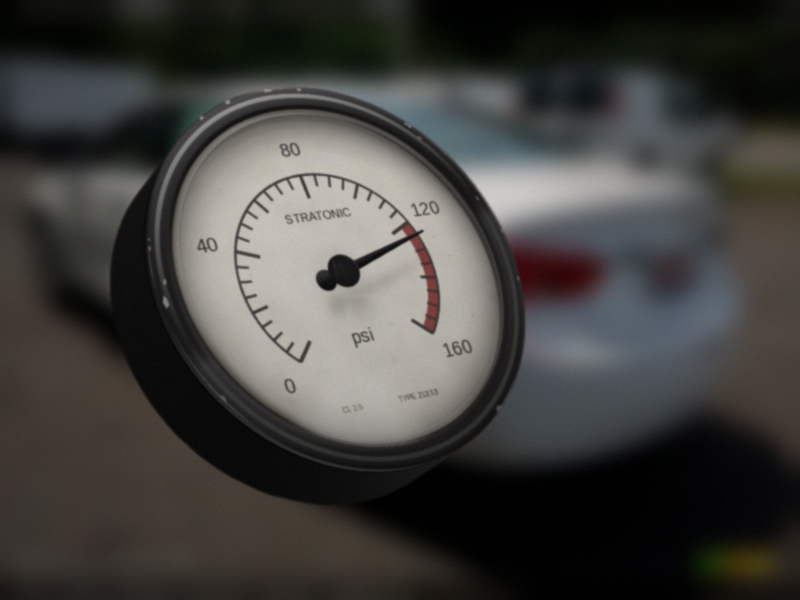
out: 125 psi
